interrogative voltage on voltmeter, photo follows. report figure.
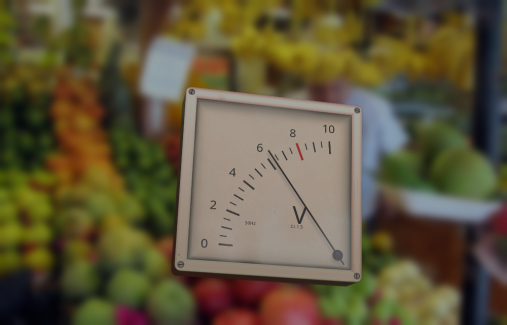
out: 6.25 V
